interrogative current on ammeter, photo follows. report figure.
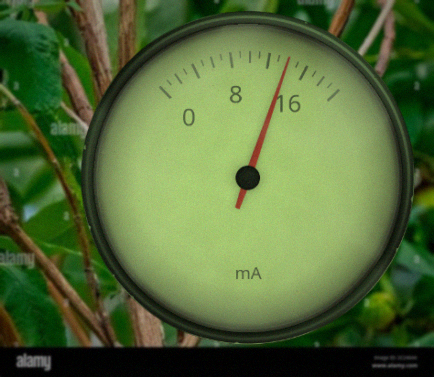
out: 14 mA
